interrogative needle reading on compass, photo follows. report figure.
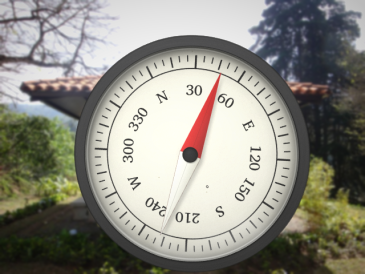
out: 47.5 °
